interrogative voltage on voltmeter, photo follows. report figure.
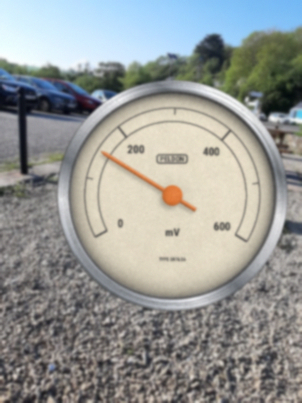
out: 150 mV
